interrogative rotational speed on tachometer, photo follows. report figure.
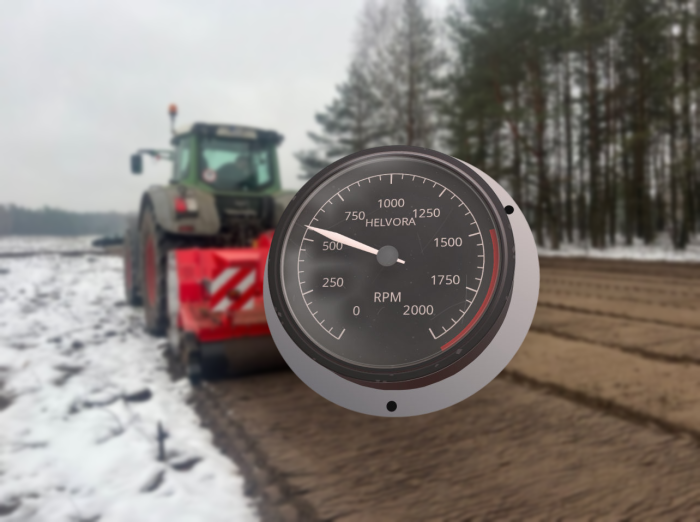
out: 550 rpm
